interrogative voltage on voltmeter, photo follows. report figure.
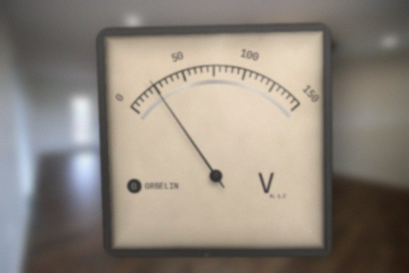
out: 25 V
